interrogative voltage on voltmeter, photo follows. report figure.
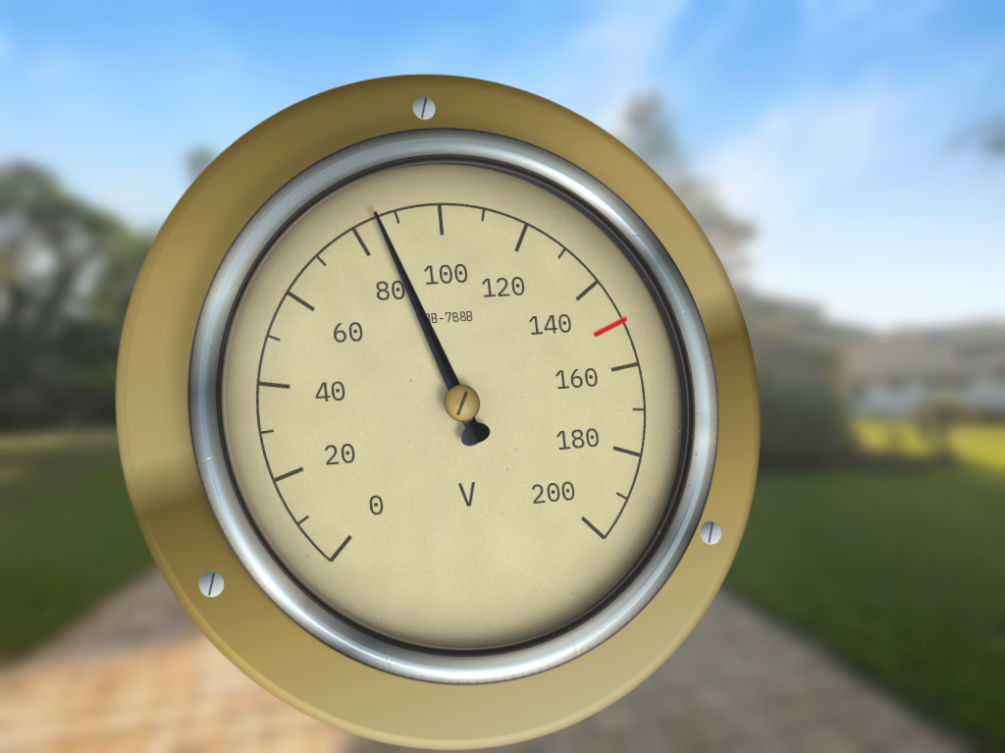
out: 85 V
